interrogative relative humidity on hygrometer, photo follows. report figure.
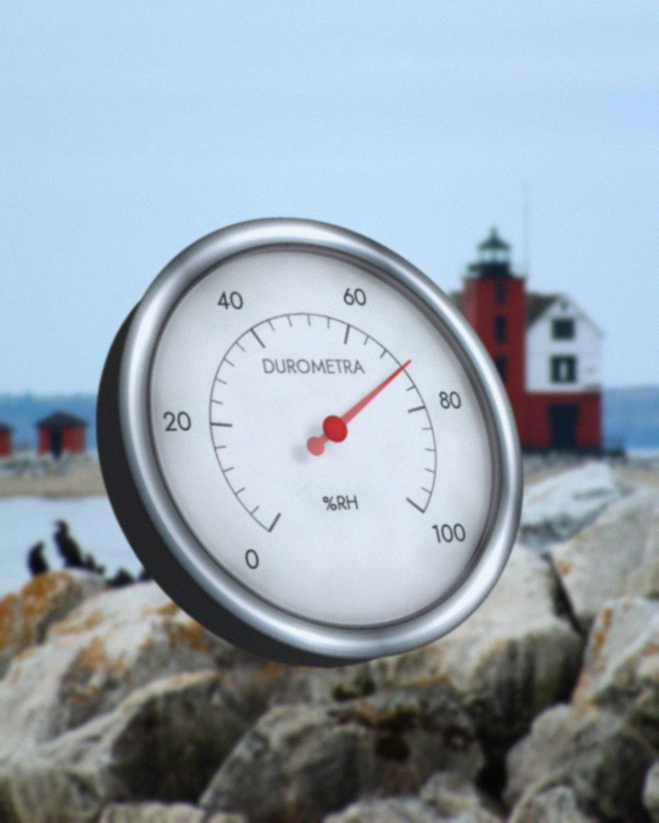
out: 72 %
